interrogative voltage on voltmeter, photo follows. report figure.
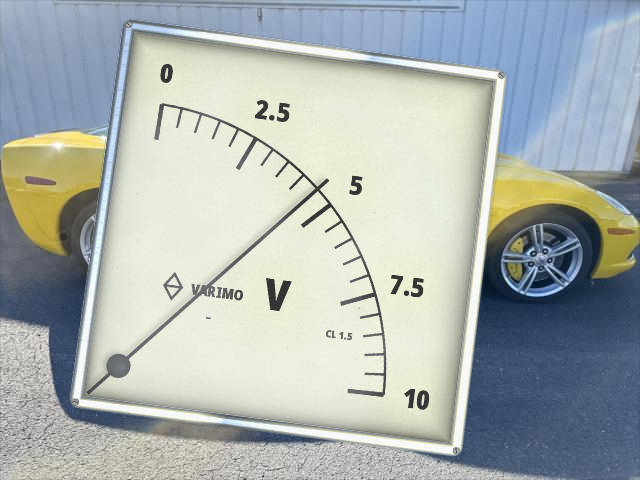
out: 4.5 V
